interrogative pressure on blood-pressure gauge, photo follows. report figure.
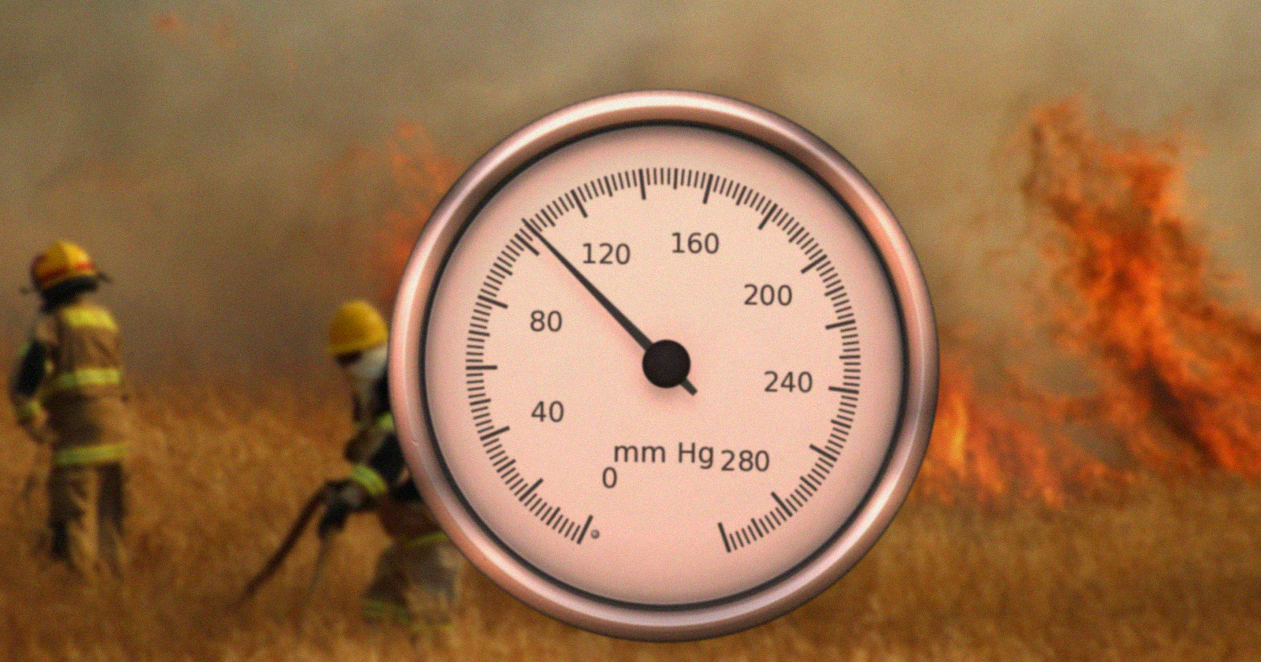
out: 104 mmHg
